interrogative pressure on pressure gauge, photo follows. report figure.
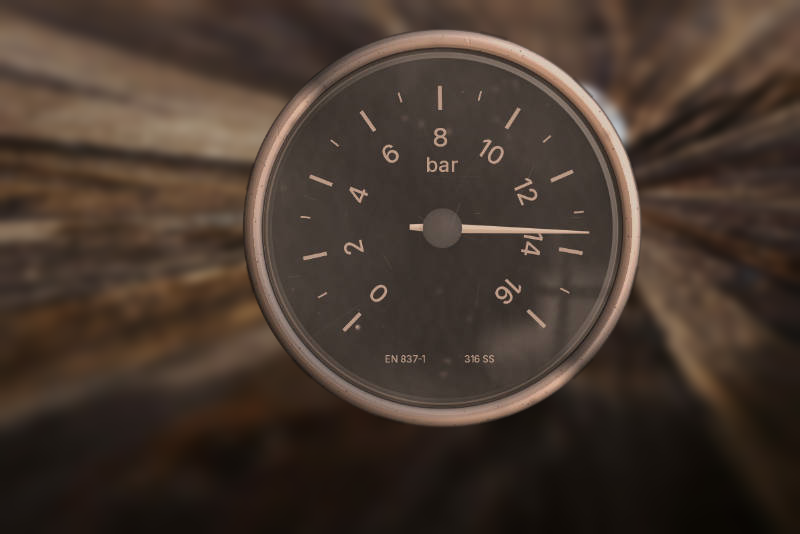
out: 13.5 bar
